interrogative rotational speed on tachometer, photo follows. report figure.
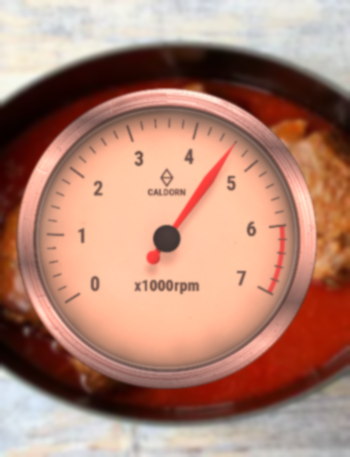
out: 4600 rpm
